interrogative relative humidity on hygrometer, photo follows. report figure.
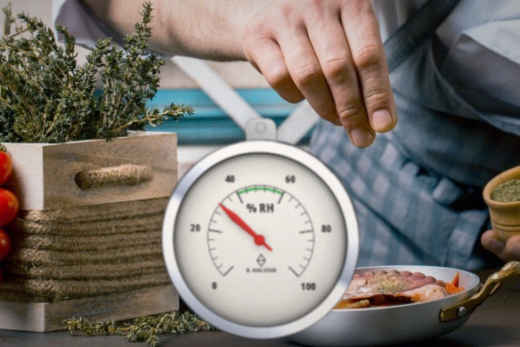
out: 32 %
